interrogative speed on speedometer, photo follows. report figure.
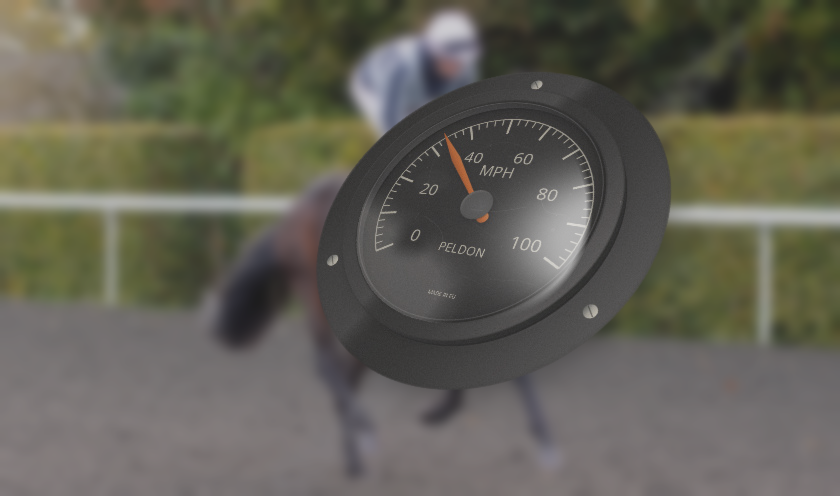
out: 34 mph
